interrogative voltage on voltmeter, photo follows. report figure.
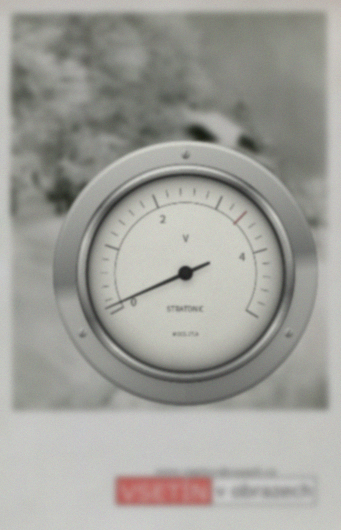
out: 0.1 V
